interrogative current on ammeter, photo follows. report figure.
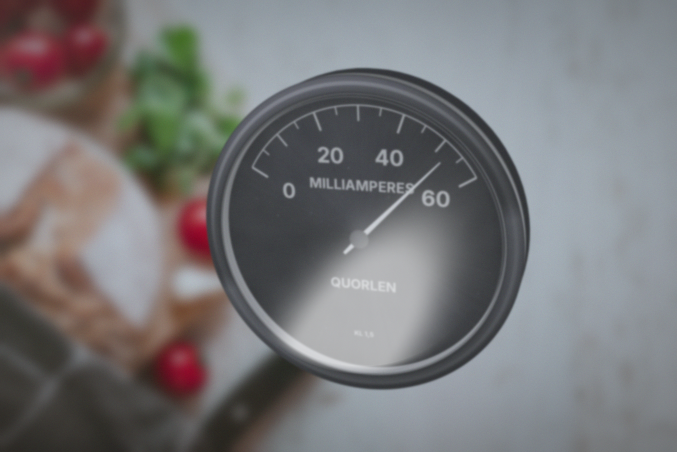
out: 52.5 mA
